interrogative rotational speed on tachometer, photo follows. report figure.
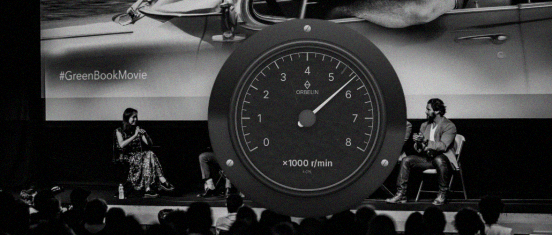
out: 5625 rpm
